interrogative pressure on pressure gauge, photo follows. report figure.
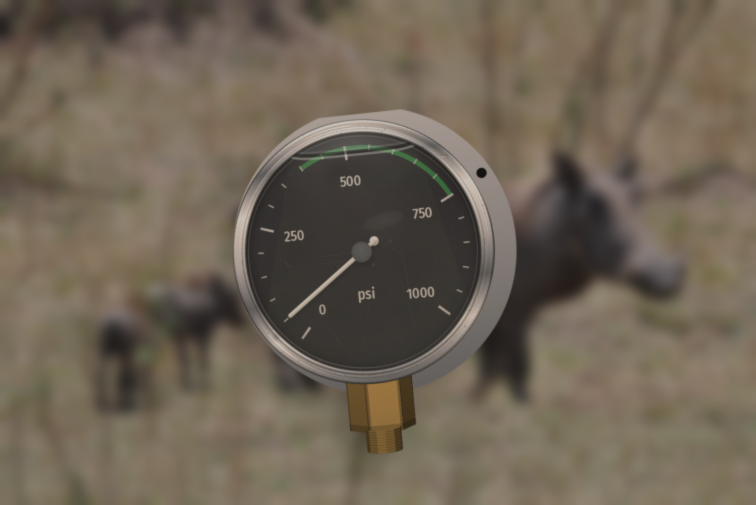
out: 50 psi
